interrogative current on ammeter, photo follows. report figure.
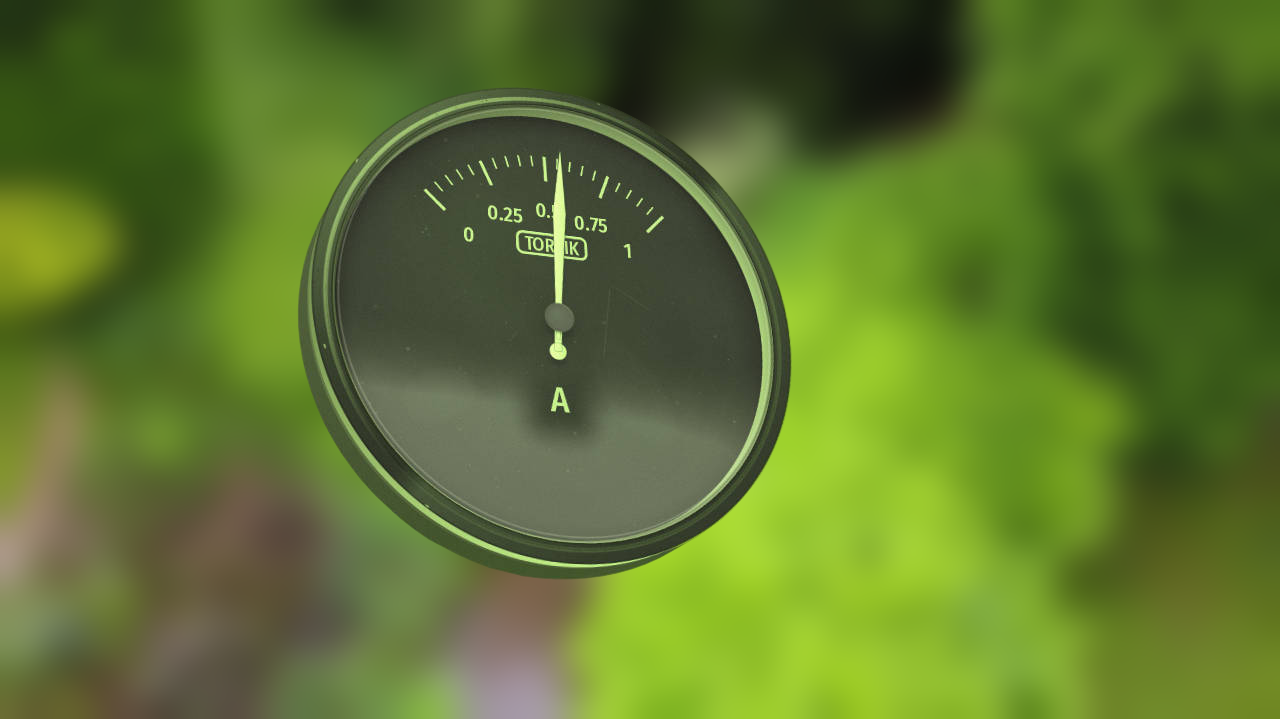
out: 0.55 A
